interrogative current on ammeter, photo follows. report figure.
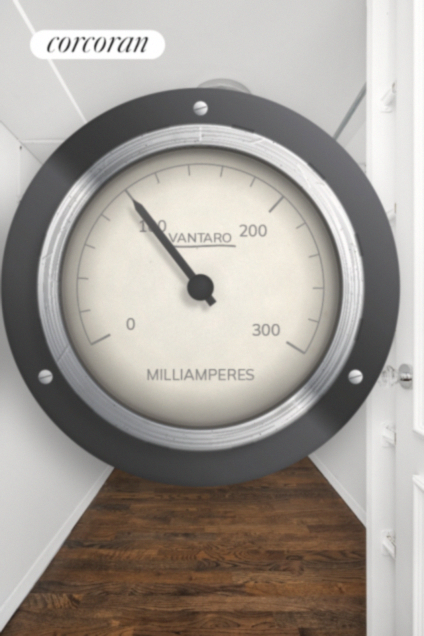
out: 100 mA
